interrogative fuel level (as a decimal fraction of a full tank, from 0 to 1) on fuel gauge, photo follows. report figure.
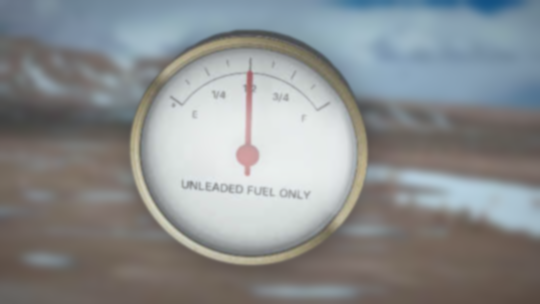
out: 0.5
